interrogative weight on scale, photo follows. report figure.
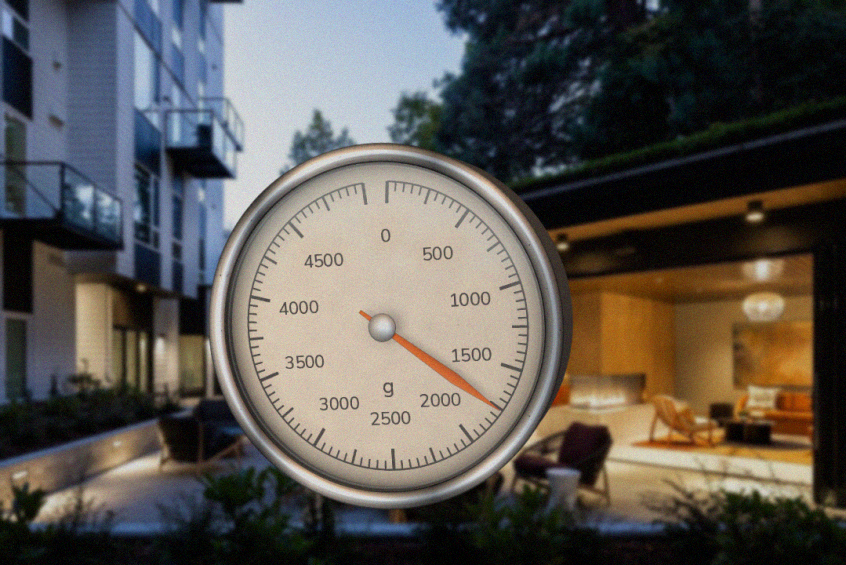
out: 1750 g
